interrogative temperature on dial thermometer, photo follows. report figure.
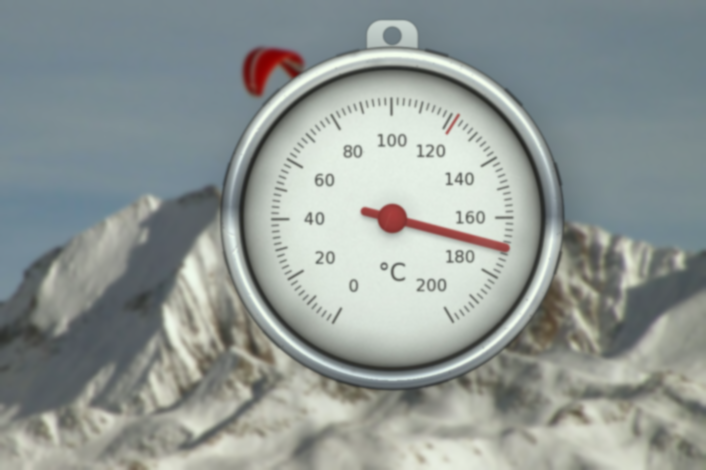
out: 170 °C
